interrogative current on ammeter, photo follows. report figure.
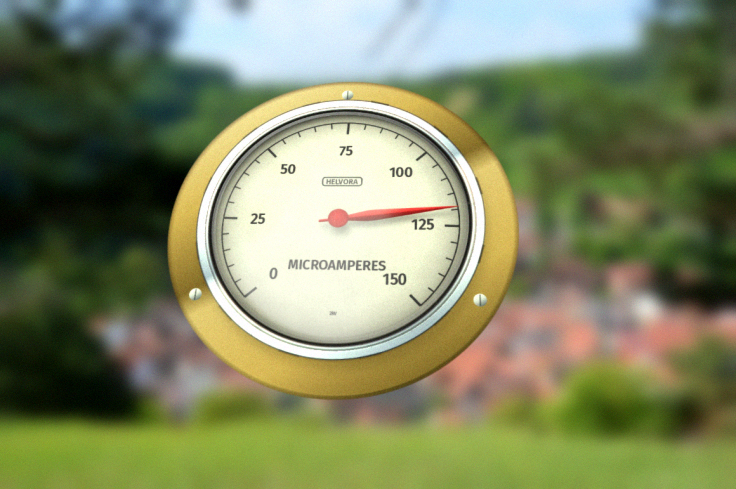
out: 120 µA
